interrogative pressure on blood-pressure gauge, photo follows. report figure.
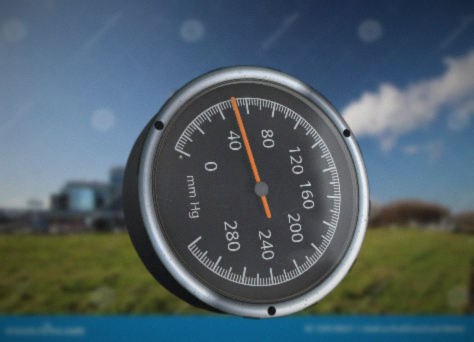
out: 50 mmHg
